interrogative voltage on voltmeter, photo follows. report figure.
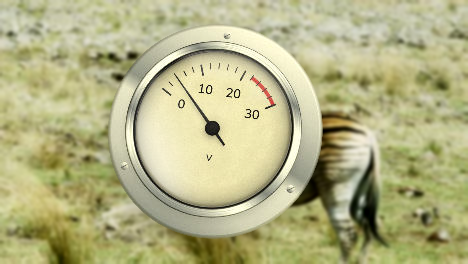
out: 4 V
